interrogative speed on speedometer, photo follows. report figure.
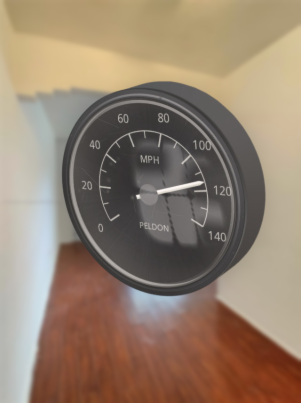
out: 115 mph
